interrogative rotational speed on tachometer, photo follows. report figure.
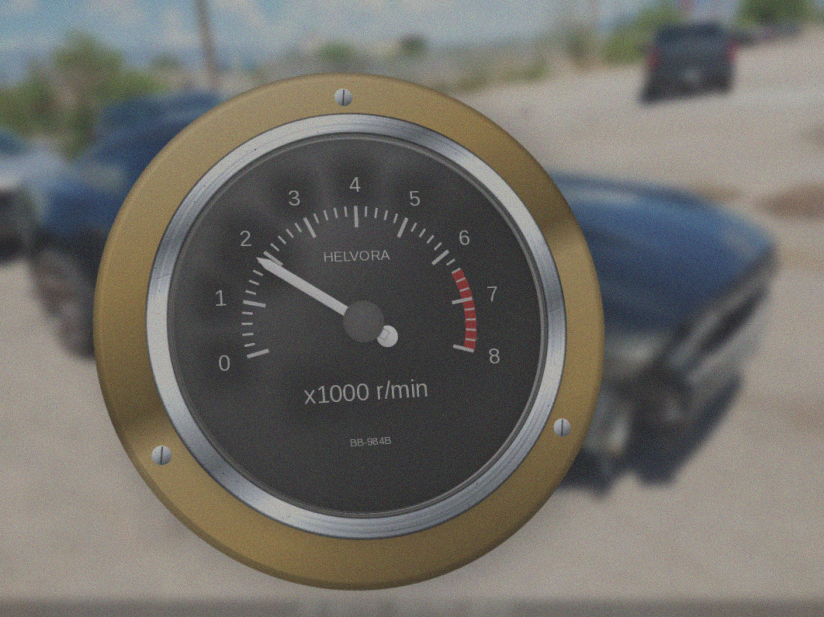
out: 1800 rpm
